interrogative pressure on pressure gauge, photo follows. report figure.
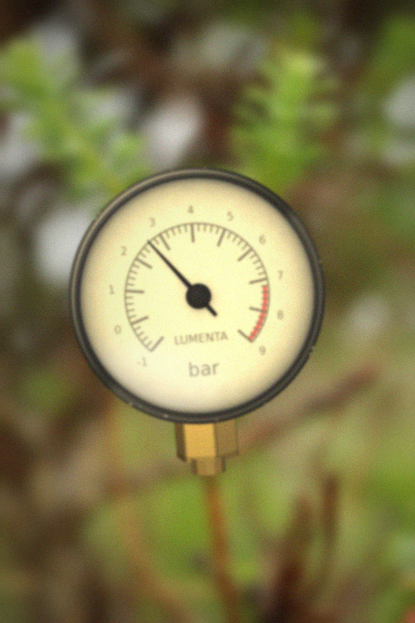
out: 2.6 bar
